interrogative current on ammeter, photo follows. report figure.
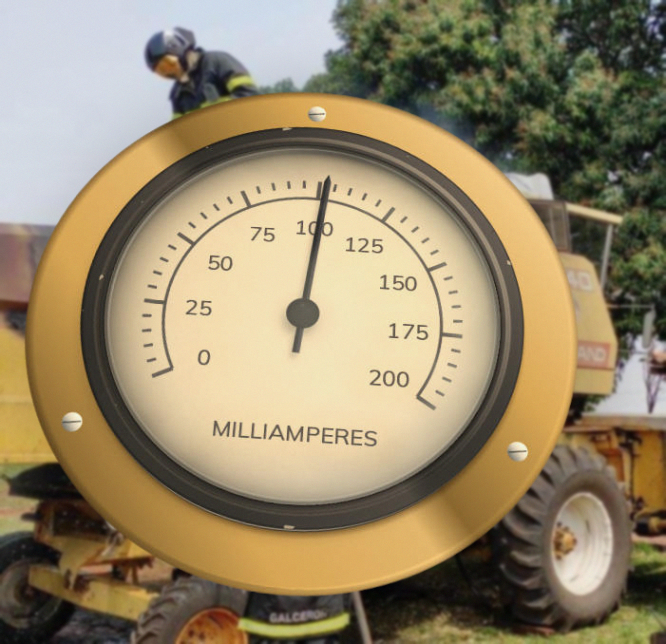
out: 102.5 mA
